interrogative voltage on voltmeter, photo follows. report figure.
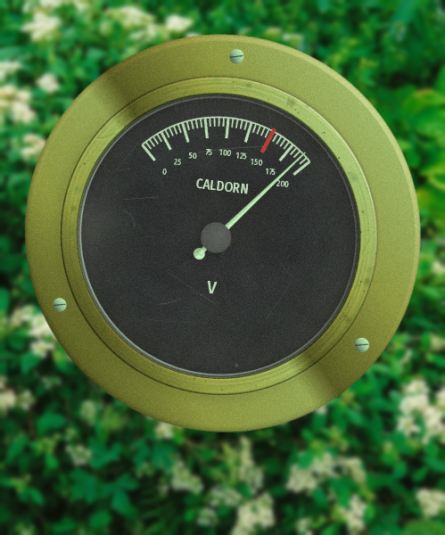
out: 190 V
